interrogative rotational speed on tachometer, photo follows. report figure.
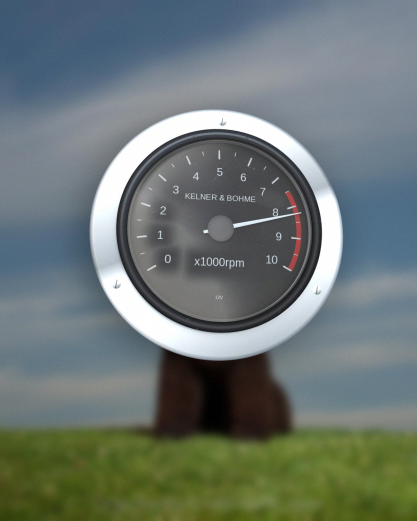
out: 8250 rpm
